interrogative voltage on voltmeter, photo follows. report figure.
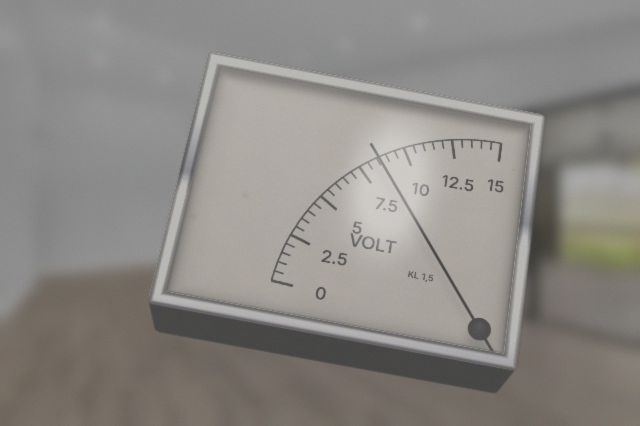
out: 8.5 V
